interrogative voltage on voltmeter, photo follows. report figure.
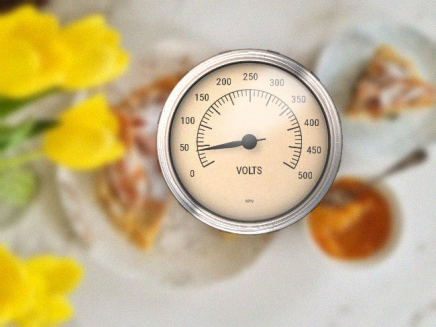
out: 40 V
